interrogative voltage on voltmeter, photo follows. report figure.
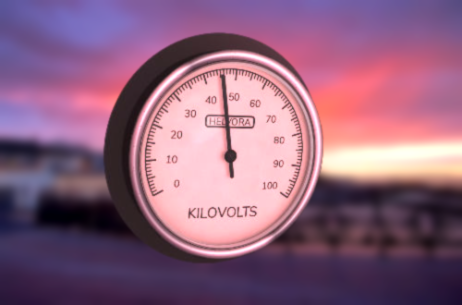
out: 45 kV
